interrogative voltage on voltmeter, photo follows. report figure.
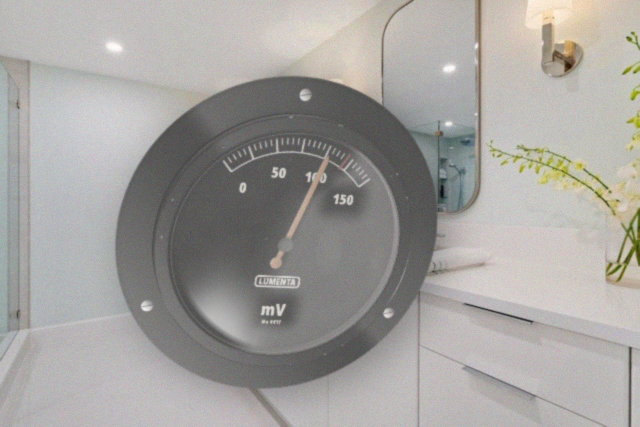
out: 100 mV
